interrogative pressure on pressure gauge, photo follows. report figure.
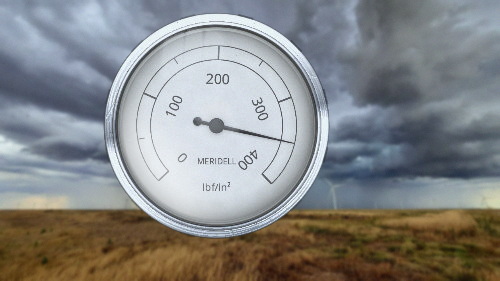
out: 350 psi
